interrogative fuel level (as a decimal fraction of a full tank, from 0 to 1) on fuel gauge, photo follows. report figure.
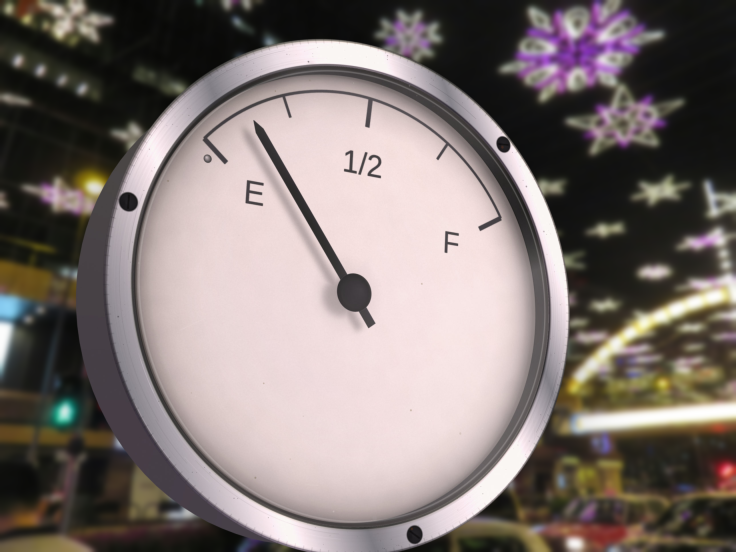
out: 0.125
